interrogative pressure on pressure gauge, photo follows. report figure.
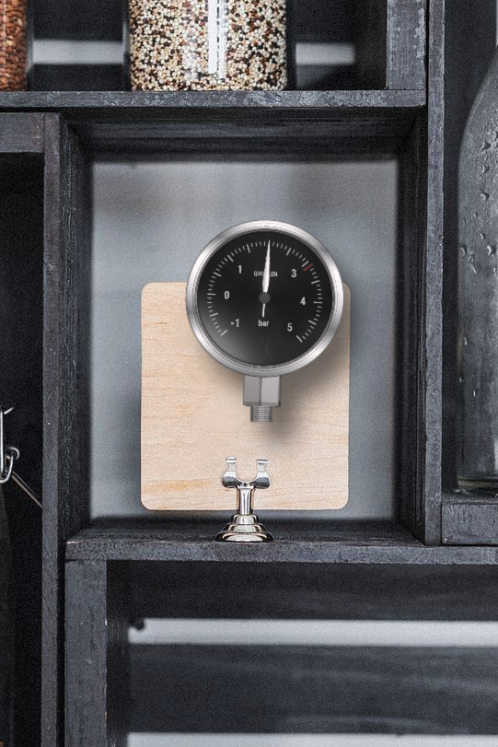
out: 2 bar
